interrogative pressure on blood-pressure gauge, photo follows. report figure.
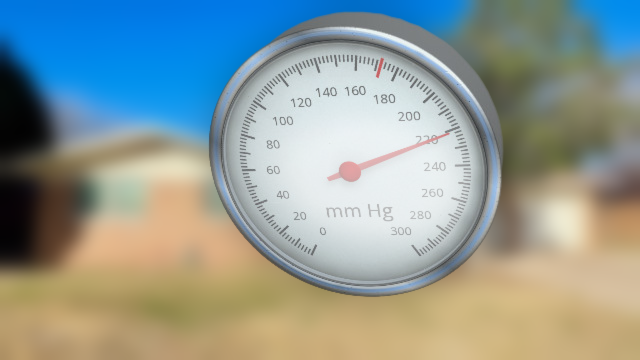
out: 220 mmHg
